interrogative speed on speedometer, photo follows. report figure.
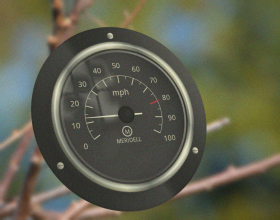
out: 12.5 mph
